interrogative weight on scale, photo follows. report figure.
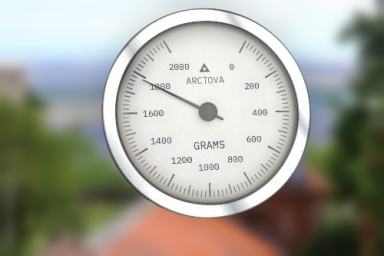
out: 1780 g
